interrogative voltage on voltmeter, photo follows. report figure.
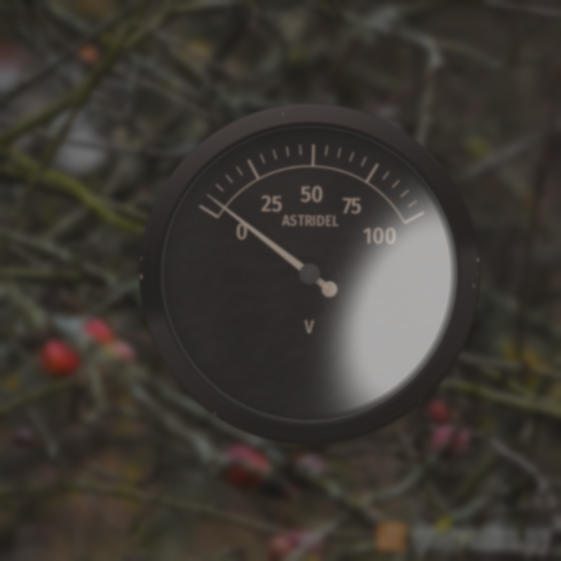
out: 5 V
